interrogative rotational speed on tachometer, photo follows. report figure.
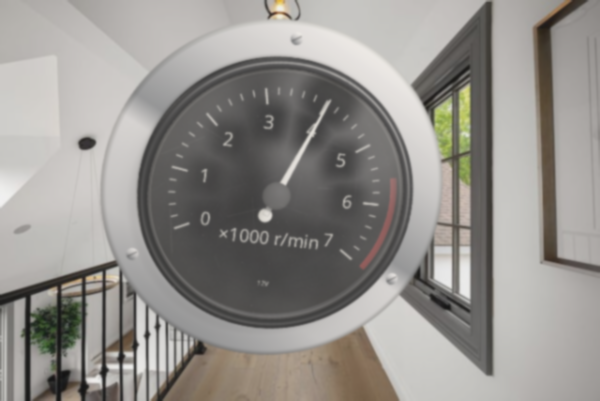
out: 4000 rpm
